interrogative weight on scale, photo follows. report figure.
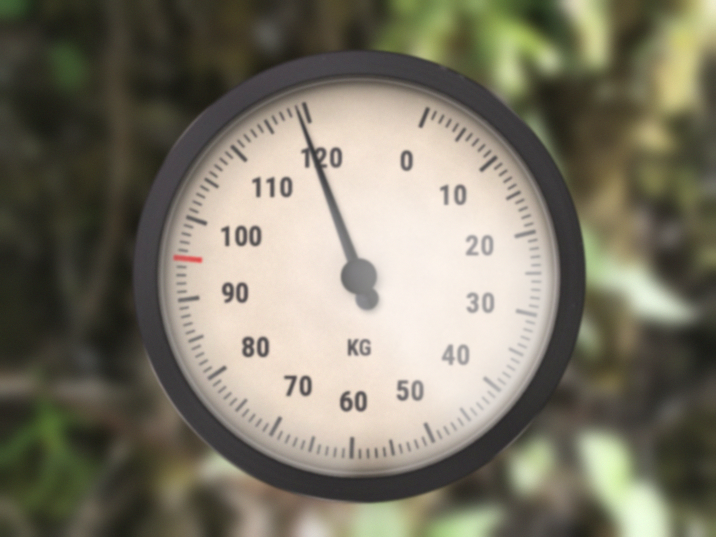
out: 119 kg
